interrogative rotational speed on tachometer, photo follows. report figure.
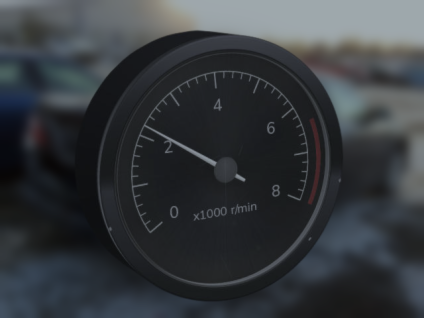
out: 2200 rpm
